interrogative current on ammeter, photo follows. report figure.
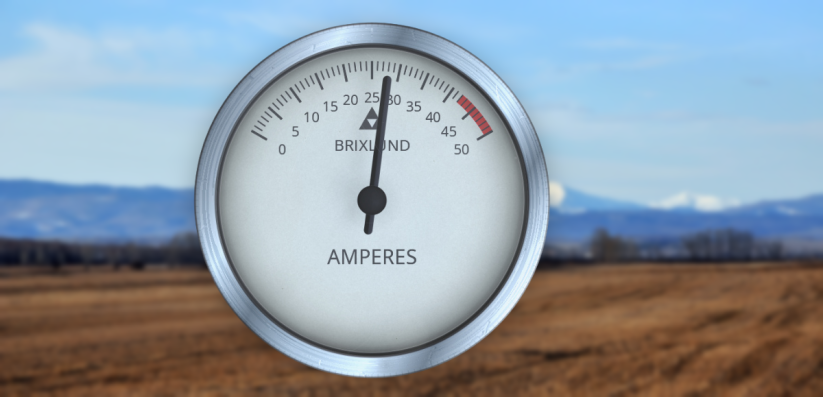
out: 28 A
